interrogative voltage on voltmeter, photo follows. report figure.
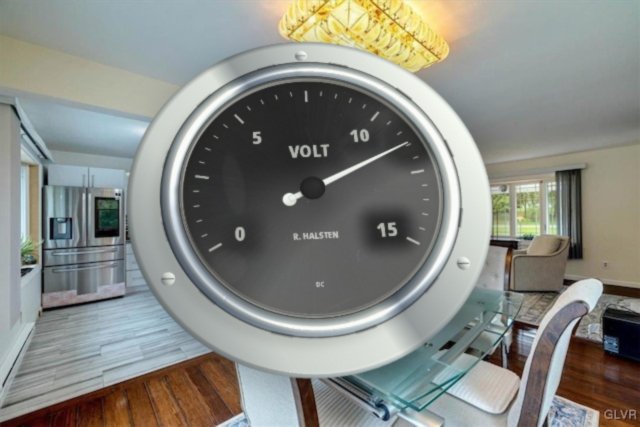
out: 11.5 V
